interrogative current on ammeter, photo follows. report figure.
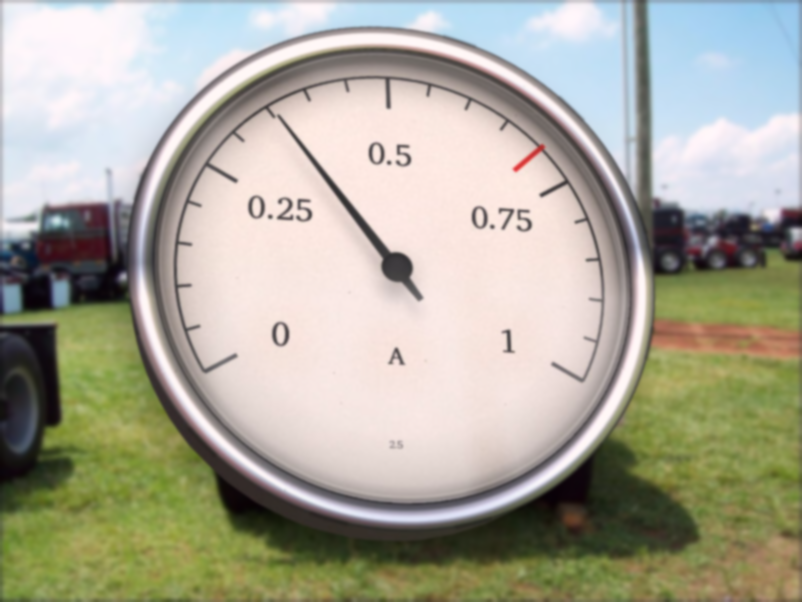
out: 0.35 A
